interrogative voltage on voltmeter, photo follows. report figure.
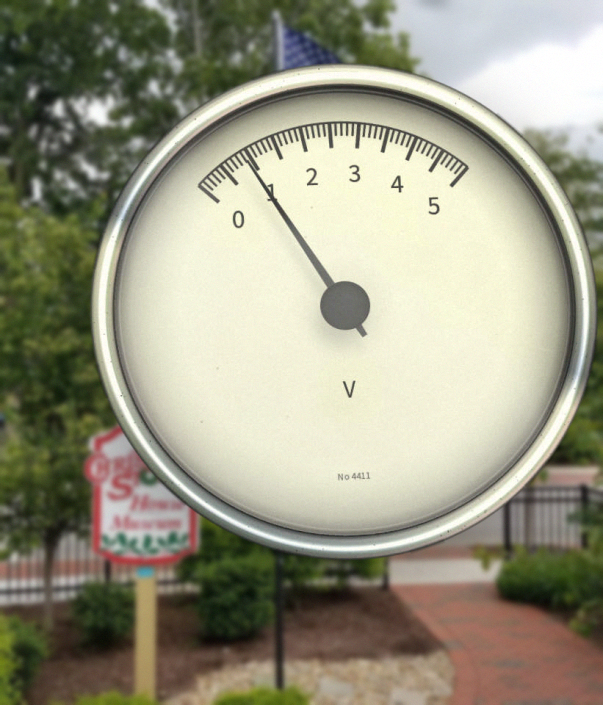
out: 0.9 V
